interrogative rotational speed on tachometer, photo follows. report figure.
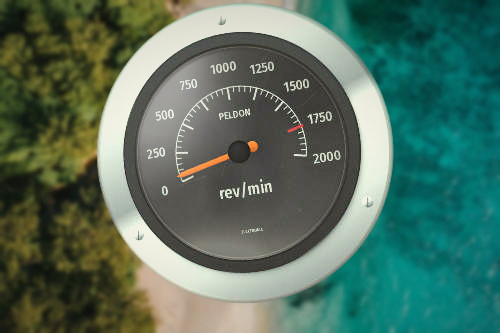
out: 50 rpm
